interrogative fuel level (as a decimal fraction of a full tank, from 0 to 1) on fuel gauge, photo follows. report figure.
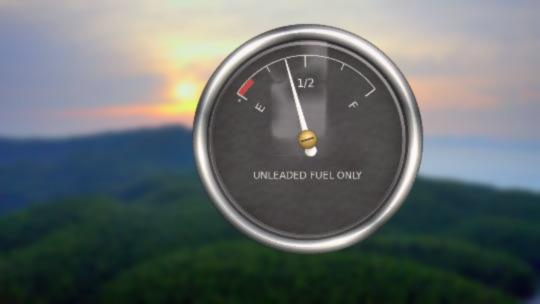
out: 0.375
